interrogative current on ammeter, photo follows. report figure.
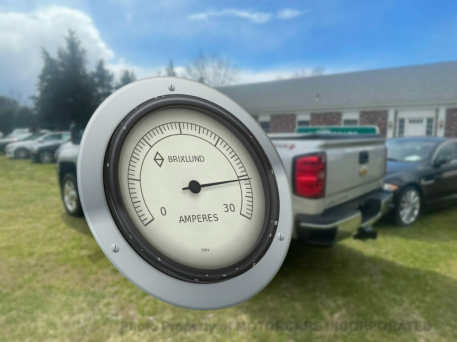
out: 25.5 A
